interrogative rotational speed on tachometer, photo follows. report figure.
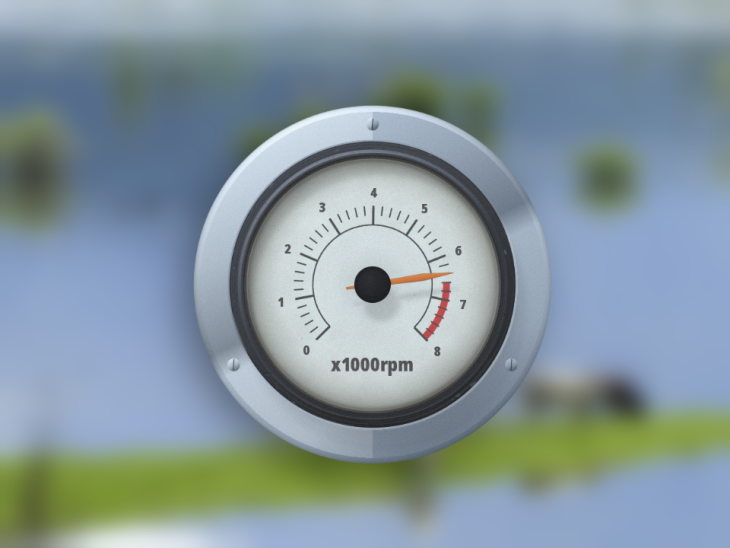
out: 6400 rpm
